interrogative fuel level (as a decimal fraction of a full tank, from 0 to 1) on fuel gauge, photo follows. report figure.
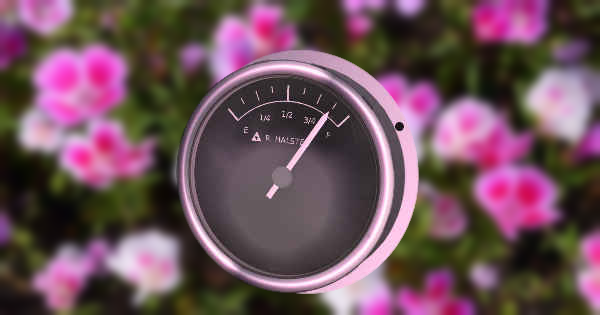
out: 0.875
